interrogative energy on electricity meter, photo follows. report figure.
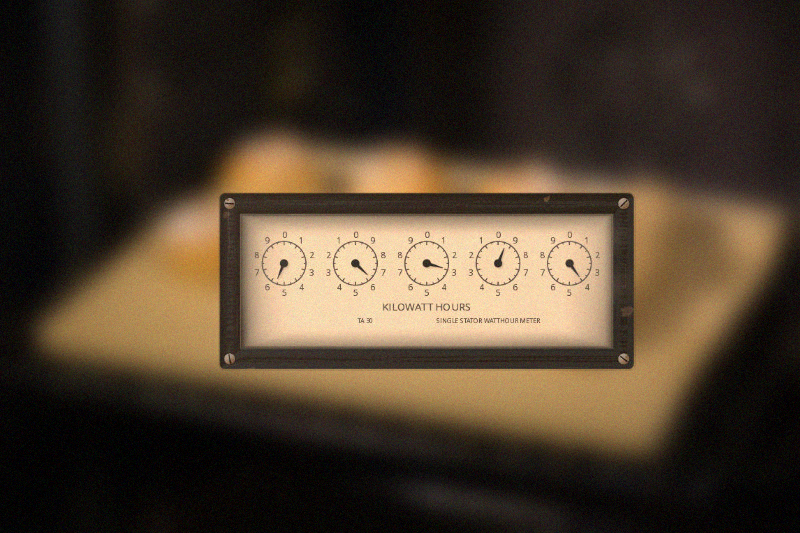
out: 56294 kWh
